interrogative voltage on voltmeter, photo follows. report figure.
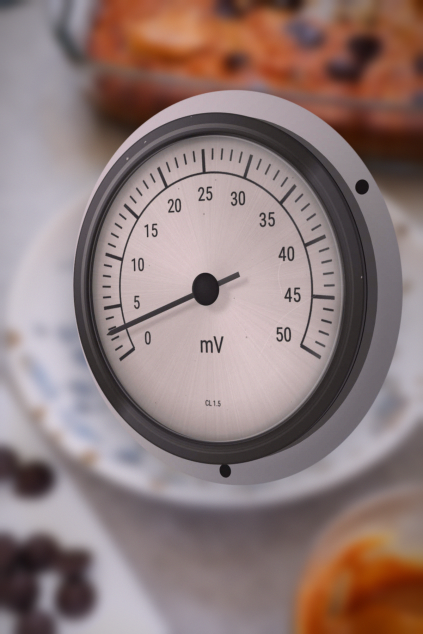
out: 2.5 mV
